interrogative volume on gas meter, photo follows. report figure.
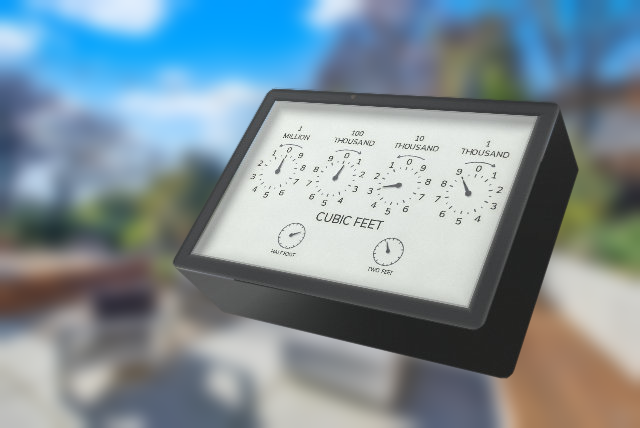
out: 2900 ft³
